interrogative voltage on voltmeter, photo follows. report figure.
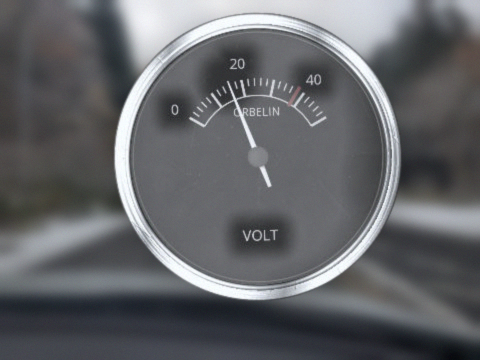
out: 16 V
